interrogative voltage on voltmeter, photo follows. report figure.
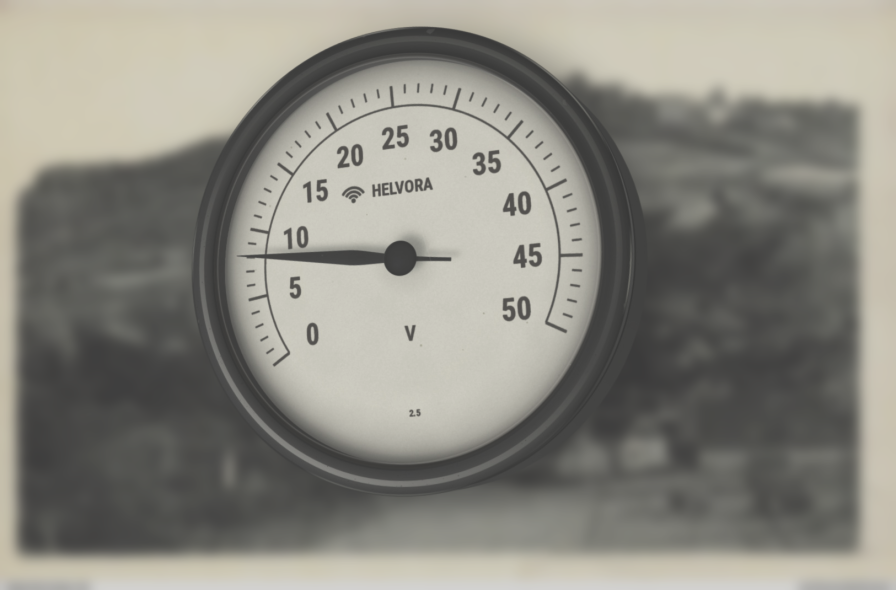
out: 8 V
